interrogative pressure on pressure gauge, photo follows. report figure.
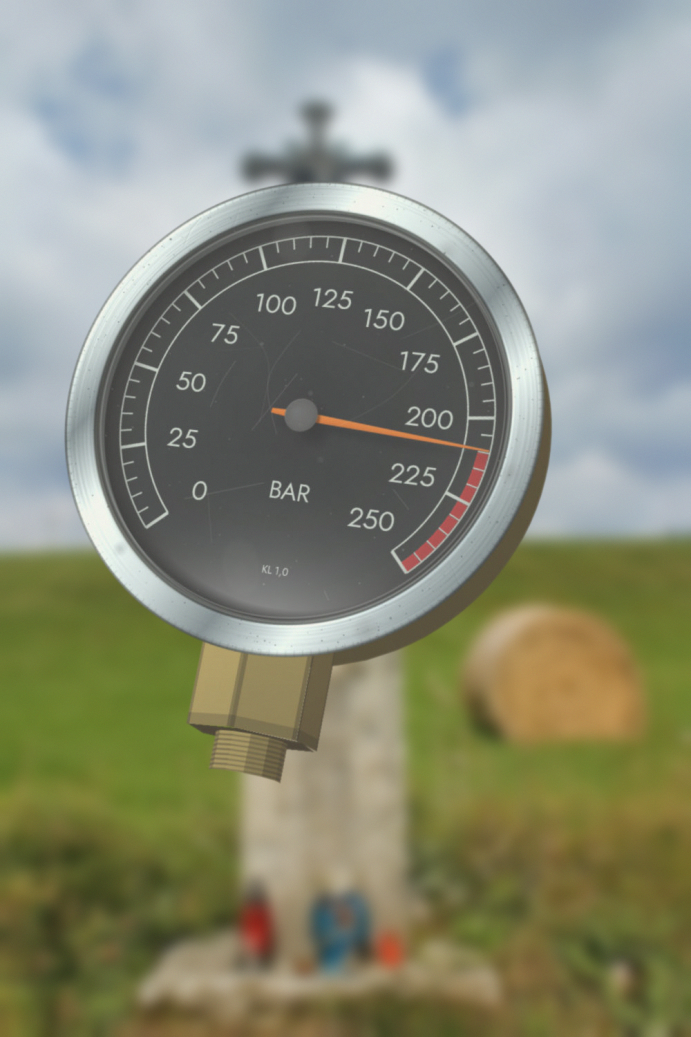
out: 210 bar
